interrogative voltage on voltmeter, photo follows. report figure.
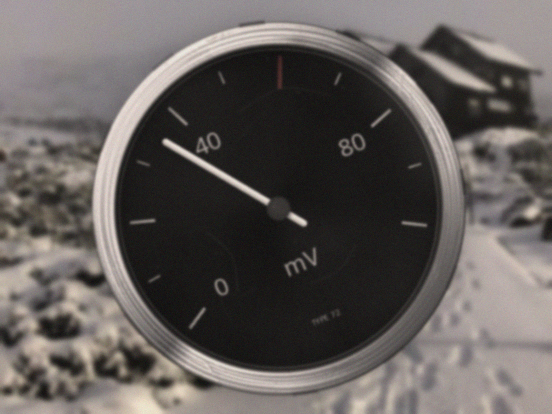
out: 35 mV
